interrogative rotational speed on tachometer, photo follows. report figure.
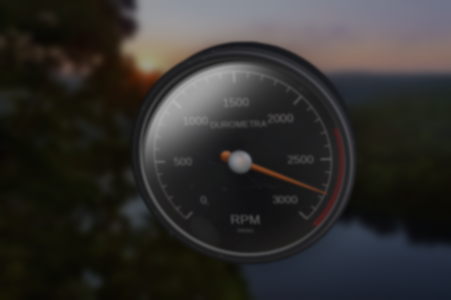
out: 2750 rpm
